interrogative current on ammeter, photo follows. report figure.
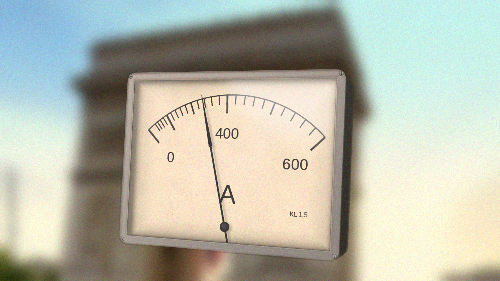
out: 340 A
